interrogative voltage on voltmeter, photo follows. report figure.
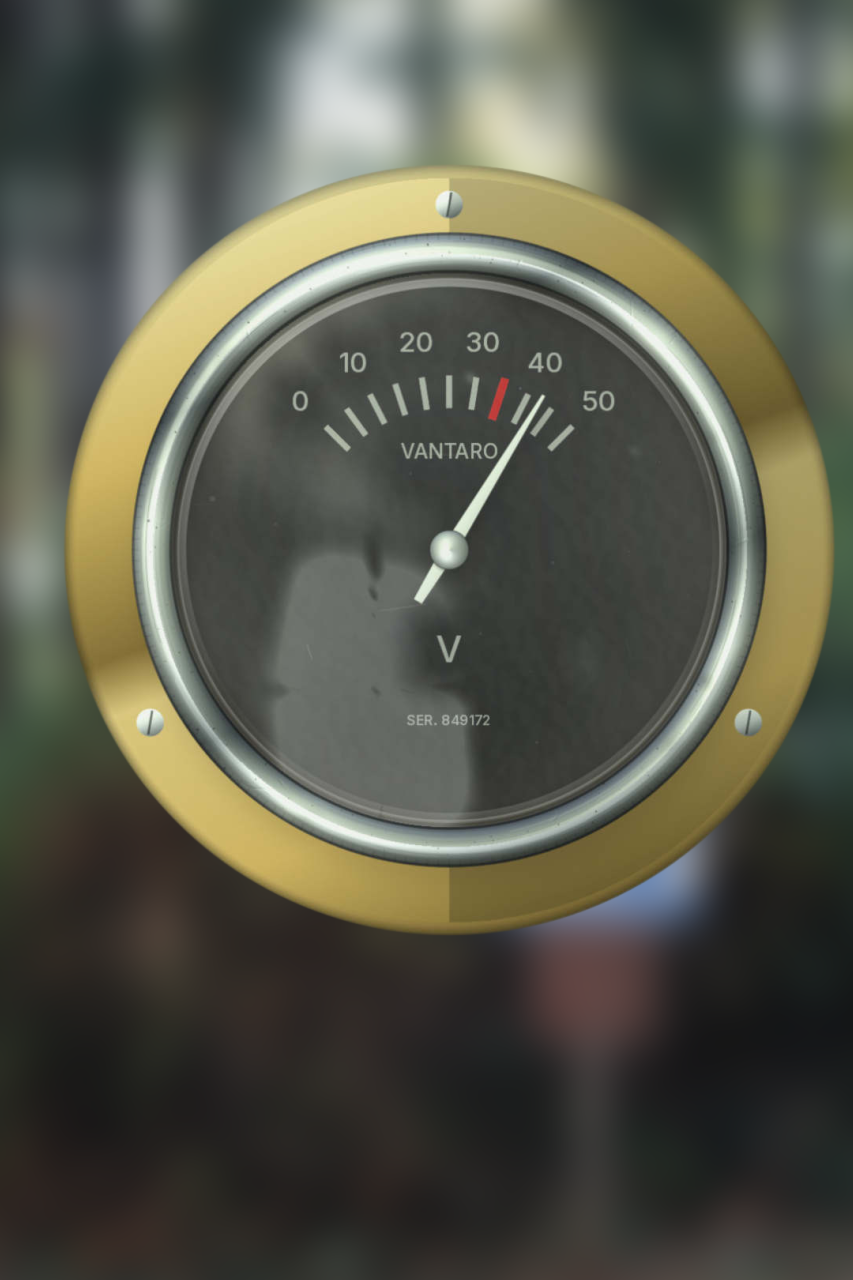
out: 42.5 V
